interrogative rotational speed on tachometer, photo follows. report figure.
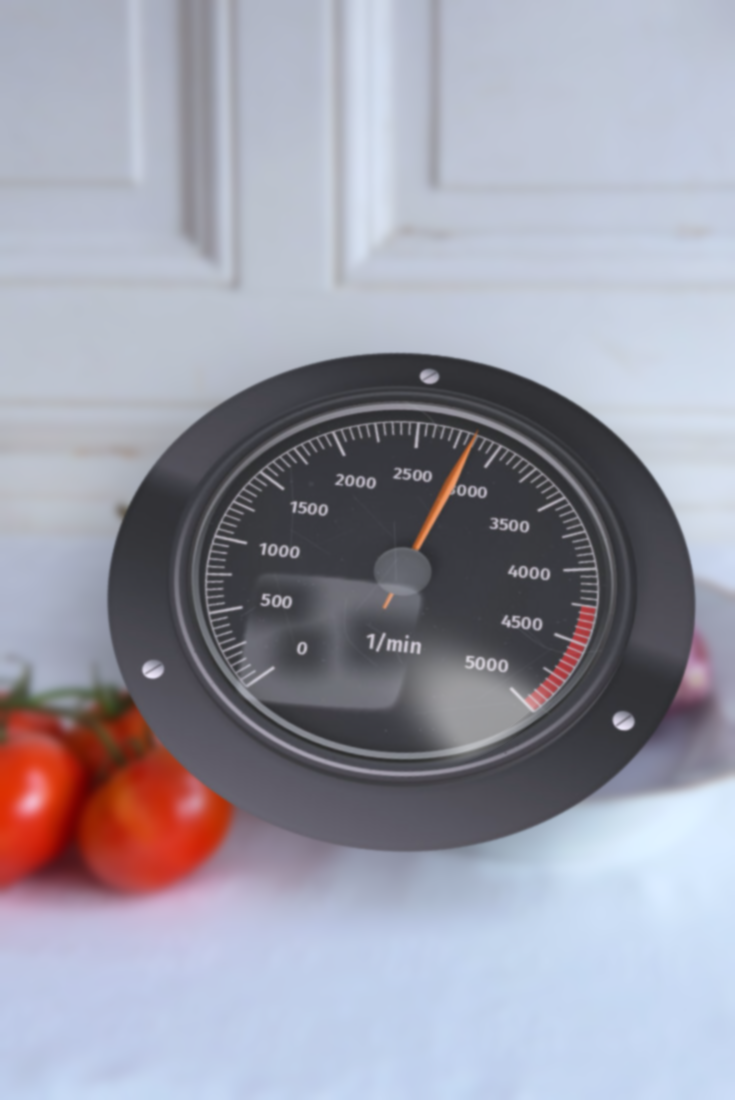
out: 2850 rpm
